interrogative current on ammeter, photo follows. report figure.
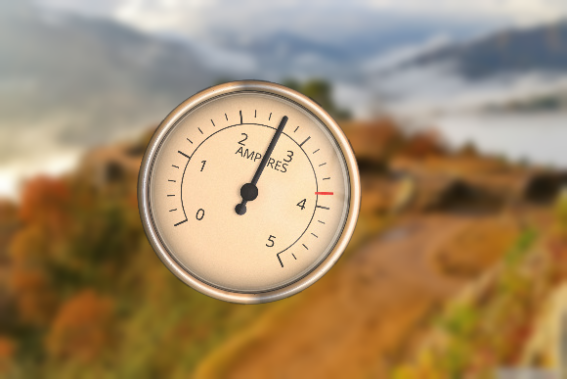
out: 2.6 A
